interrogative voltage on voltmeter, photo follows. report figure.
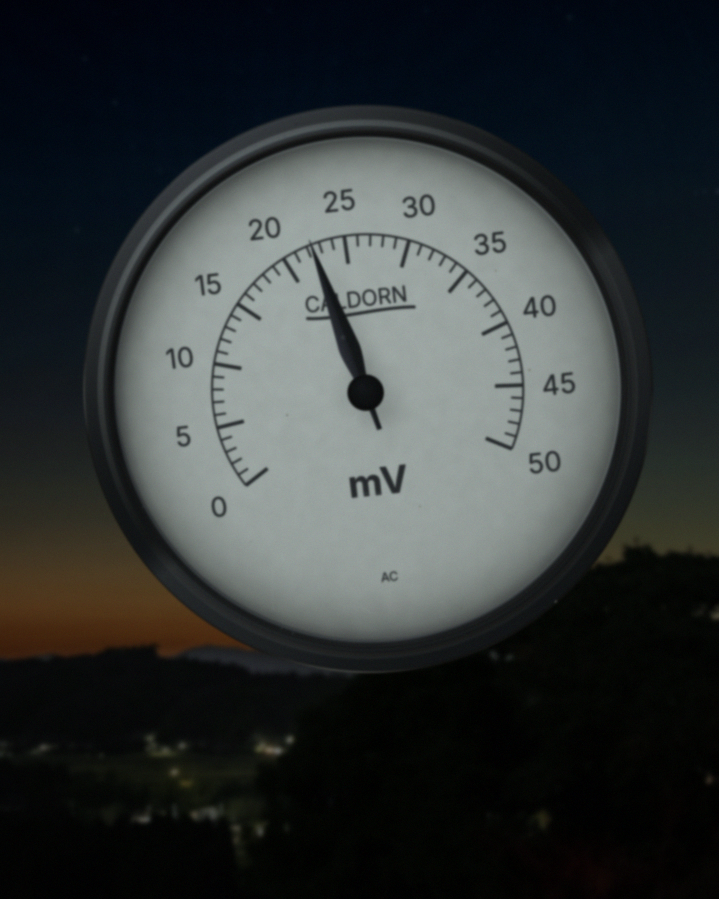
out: 22.5 mV
